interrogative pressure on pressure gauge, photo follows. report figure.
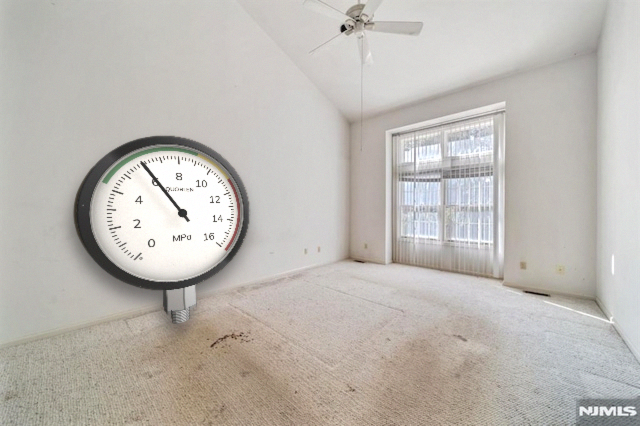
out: 6 MPa
